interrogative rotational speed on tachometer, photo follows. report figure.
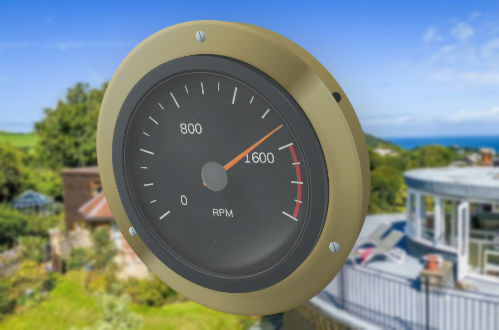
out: 1500 rpm
